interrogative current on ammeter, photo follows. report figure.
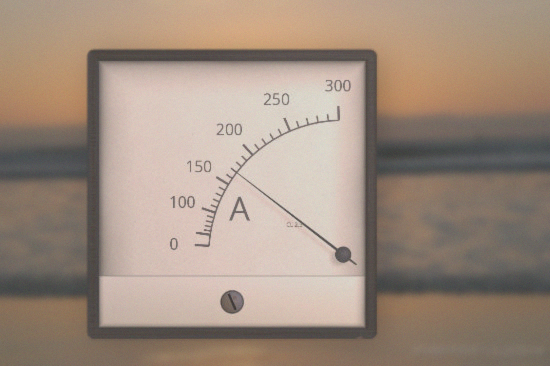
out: 170 A
